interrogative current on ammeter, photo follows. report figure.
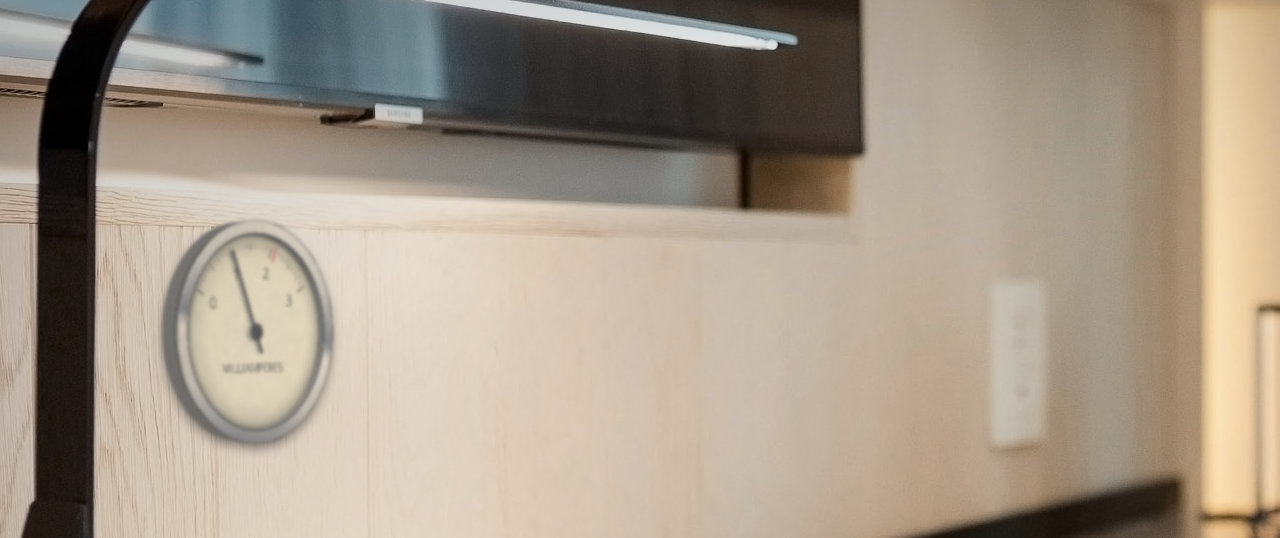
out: 1 mA
